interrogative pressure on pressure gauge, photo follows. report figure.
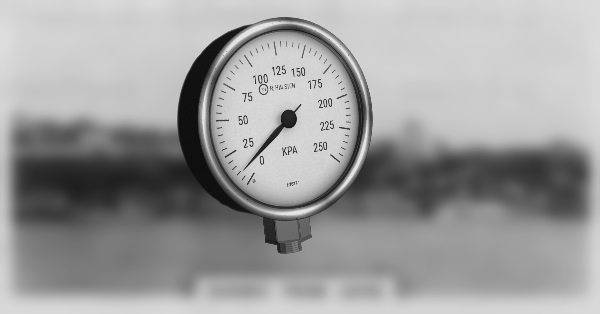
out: 10 kPa
